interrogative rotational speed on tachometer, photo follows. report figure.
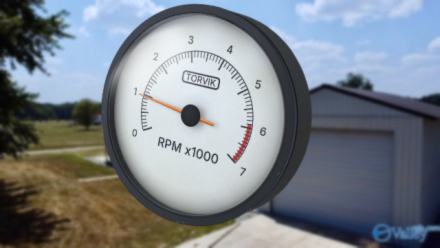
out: 1000 rpm
